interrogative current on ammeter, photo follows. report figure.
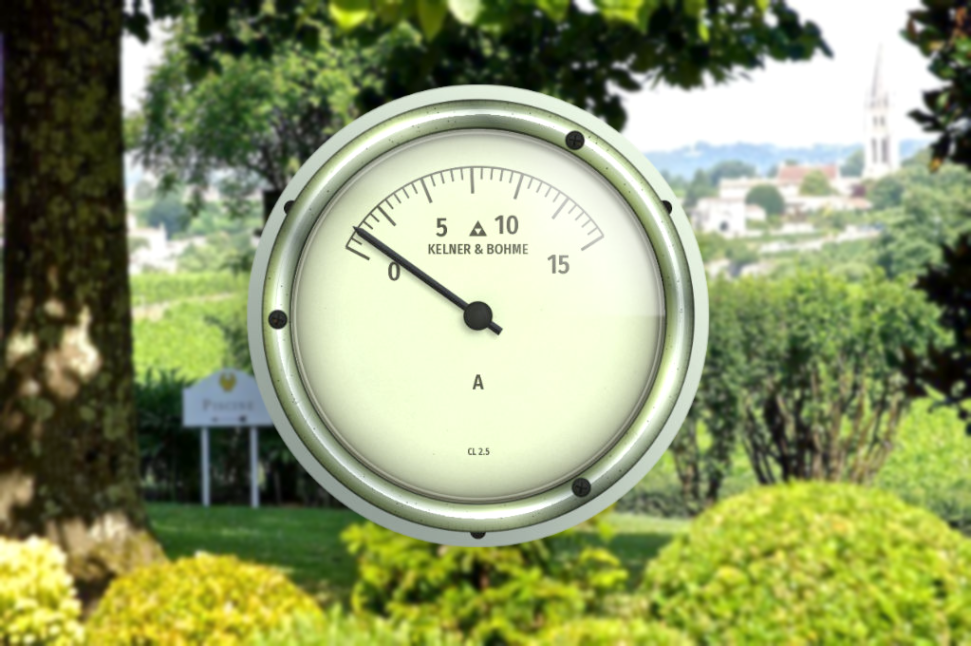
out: 1 A
